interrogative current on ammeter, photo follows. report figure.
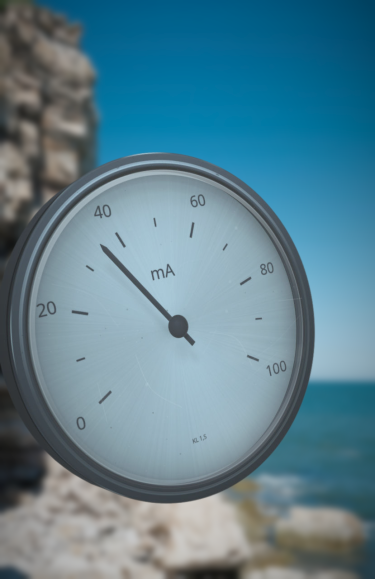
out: 35 mA
